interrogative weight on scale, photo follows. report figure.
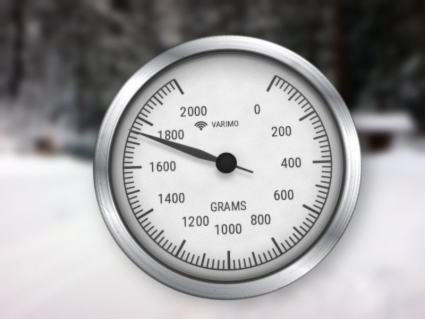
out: 1740 g
